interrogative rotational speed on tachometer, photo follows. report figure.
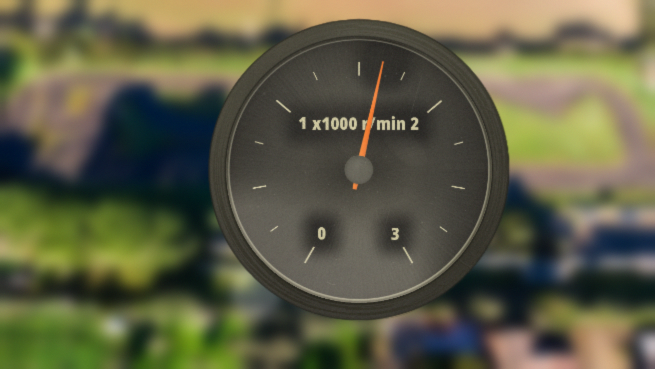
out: 1625 rpm
